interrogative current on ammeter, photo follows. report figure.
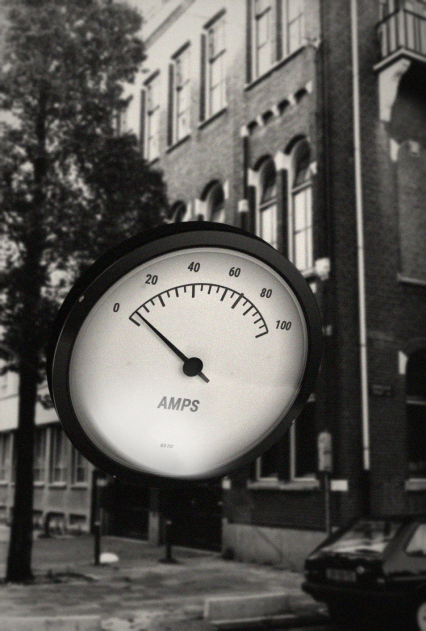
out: 5 A
